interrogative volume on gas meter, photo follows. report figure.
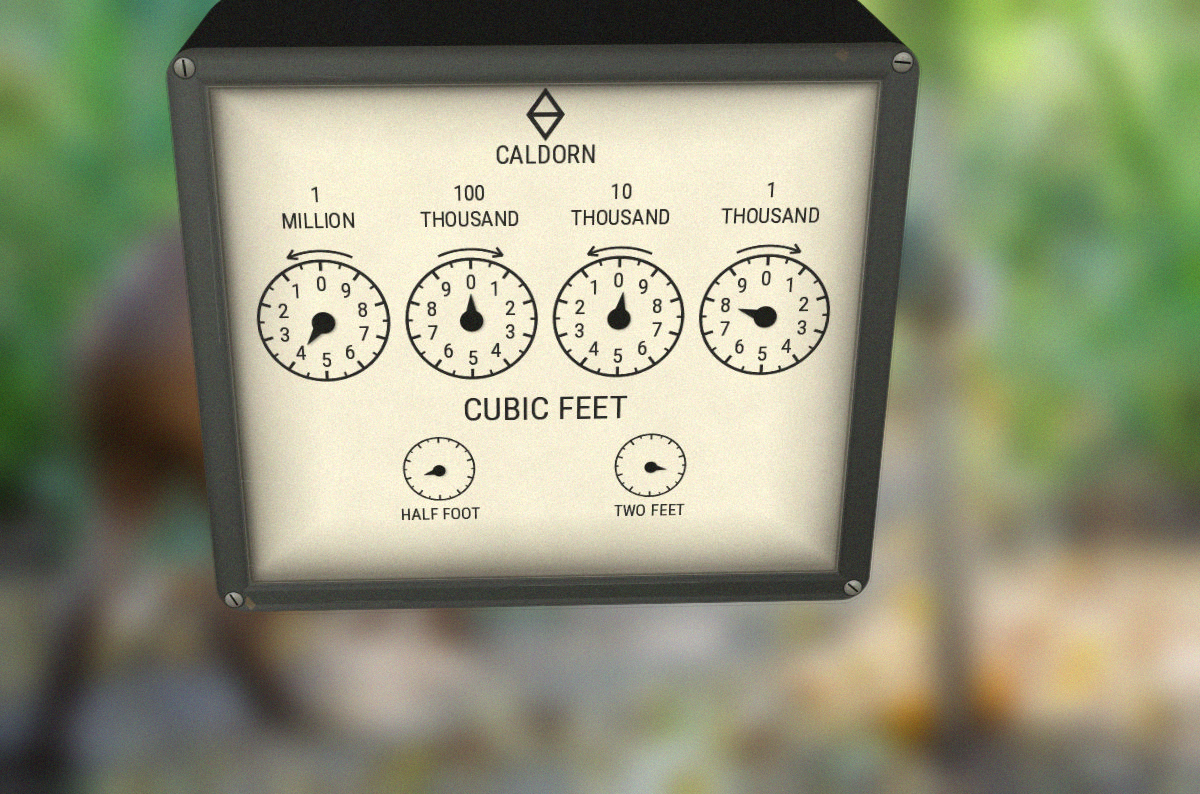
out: 399800 ft³
